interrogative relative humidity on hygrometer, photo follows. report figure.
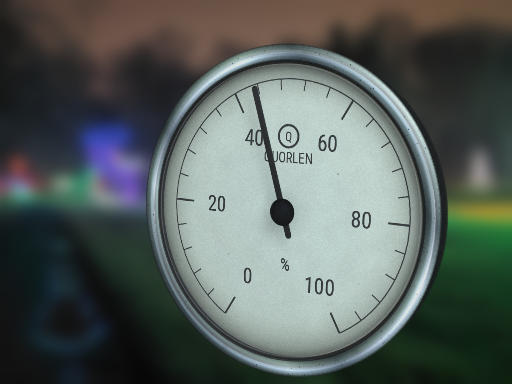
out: 44 %
